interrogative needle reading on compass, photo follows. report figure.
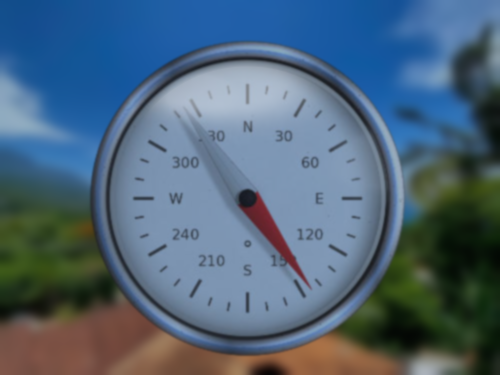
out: 145 °
